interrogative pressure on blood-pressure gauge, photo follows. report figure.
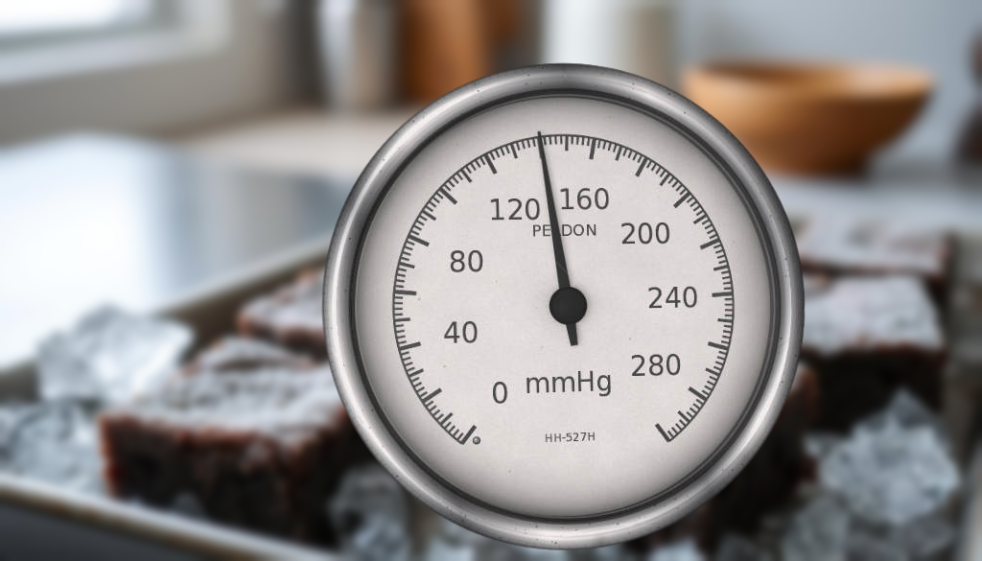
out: 140 mmHg
